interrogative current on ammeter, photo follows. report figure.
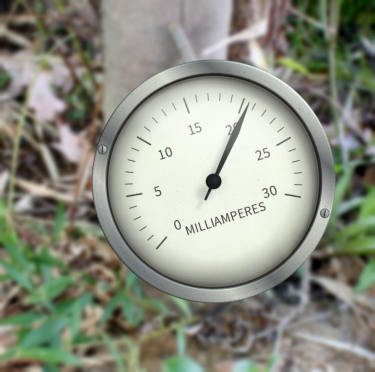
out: 20.5 mA
